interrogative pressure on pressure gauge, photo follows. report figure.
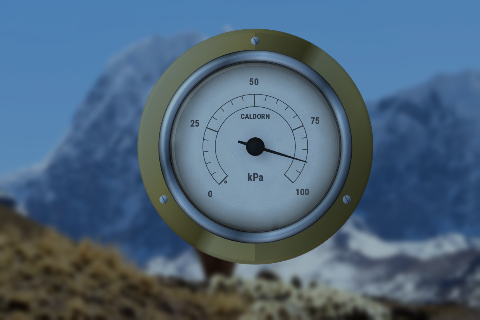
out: 90 kPa
